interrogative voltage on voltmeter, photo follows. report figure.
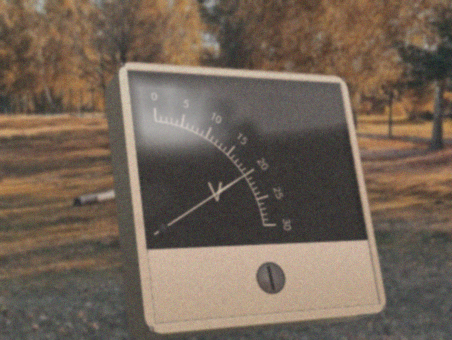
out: 20 V
